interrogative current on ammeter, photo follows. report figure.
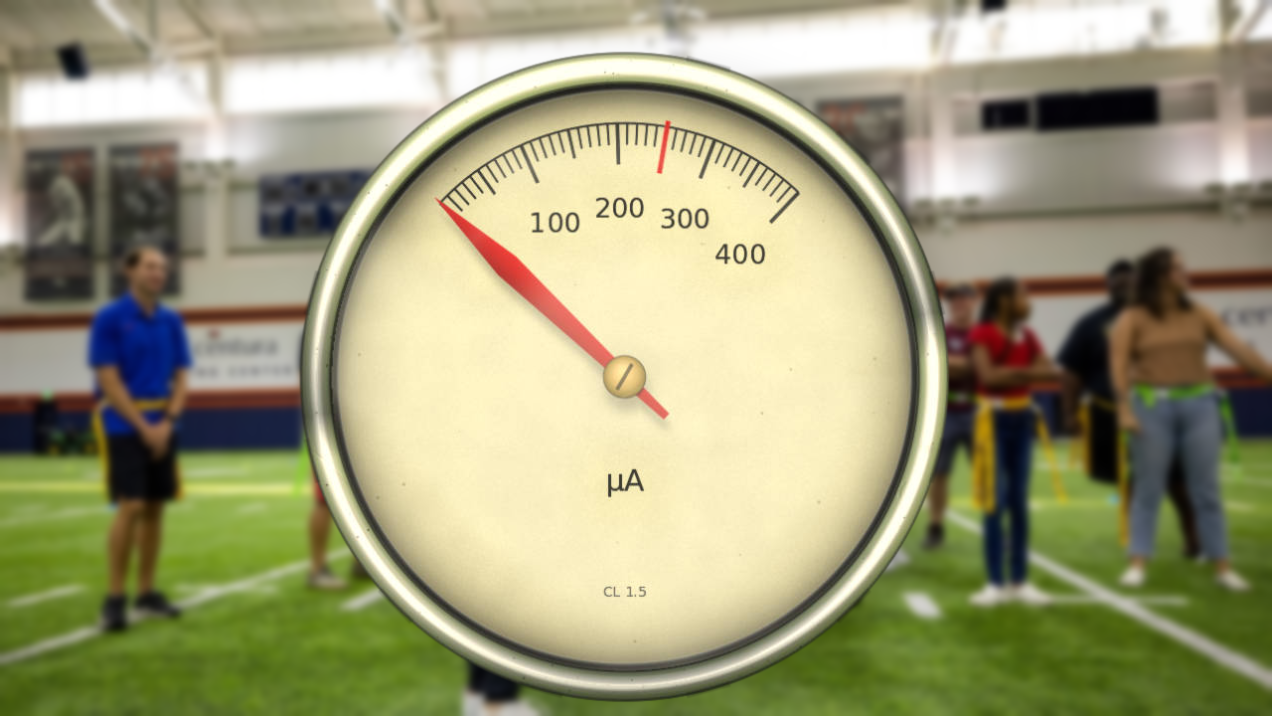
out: 0 µA
